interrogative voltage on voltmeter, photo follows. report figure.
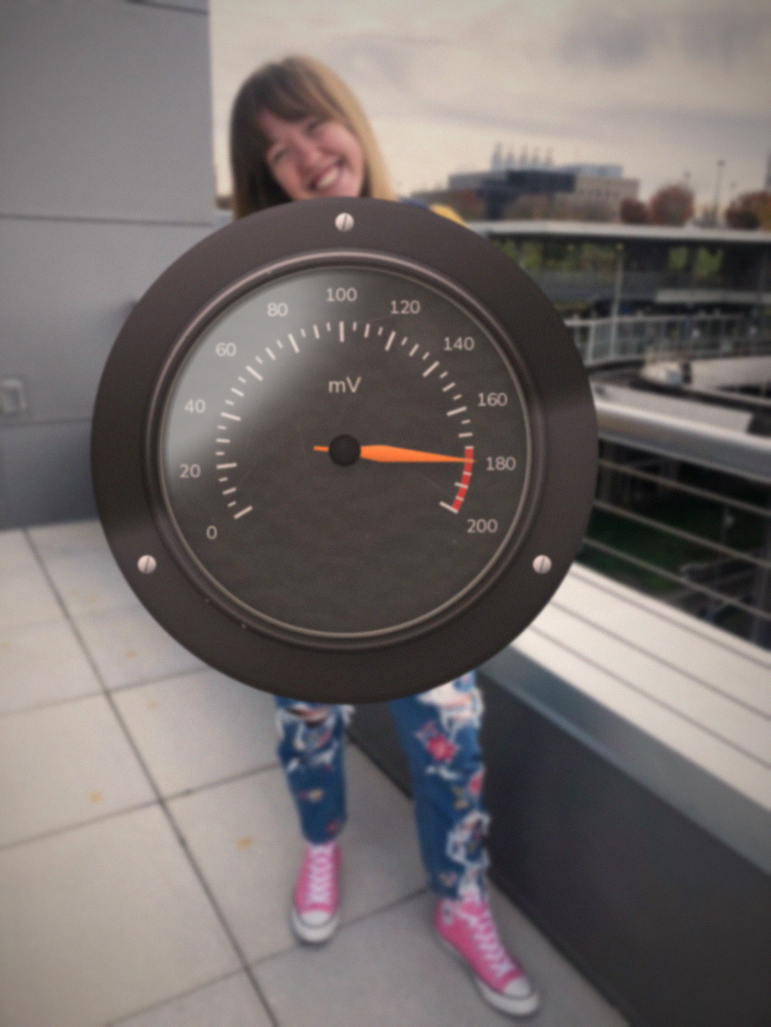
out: 180 mV
